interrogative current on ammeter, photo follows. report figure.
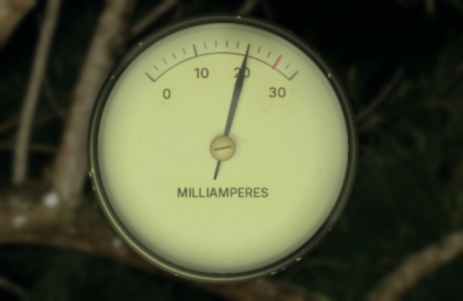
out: 20 mA
